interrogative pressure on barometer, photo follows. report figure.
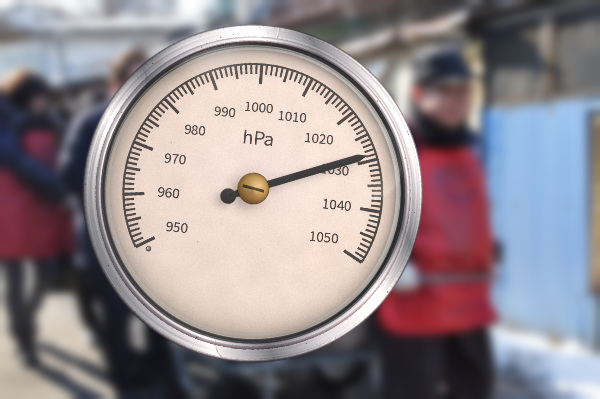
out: 1029 hPa
